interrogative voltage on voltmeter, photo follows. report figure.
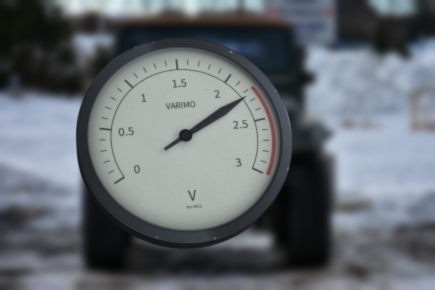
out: 2.25 V
